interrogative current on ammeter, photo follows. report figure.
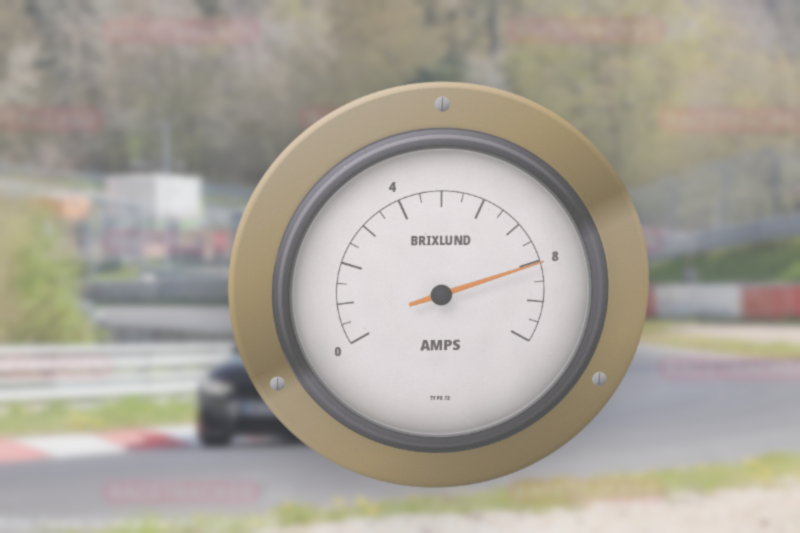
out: 8 A
